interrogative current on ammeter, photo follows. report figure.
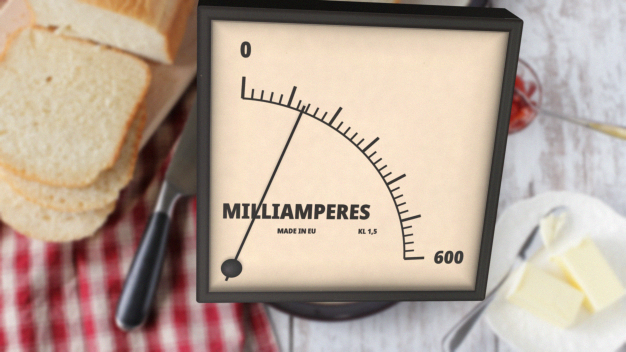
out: 130 mA
